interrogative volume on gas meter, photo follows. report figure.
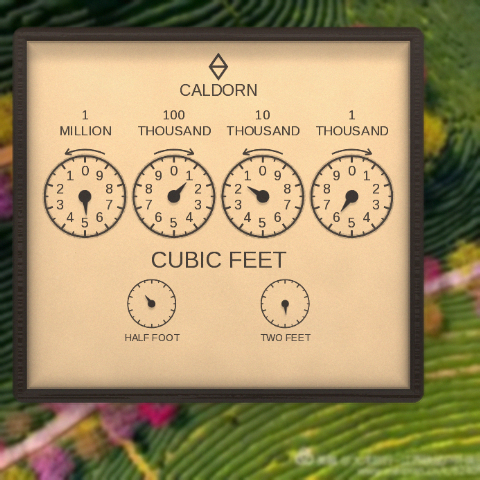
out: 511600 ft³
